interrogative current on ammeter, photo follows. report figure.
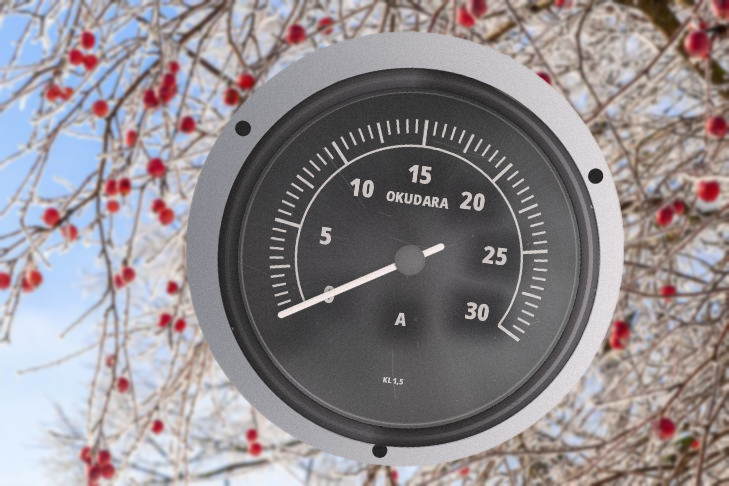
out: 0 A
